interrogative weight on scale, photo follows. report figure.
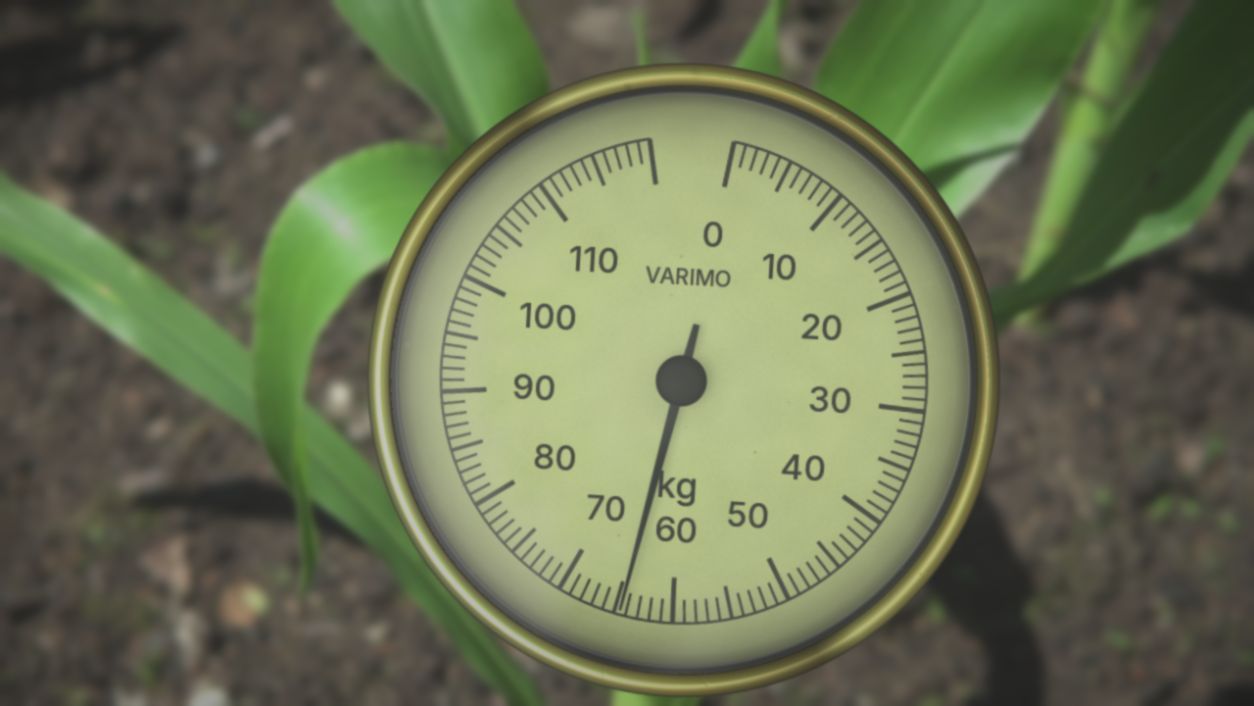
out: 64.5 kg
